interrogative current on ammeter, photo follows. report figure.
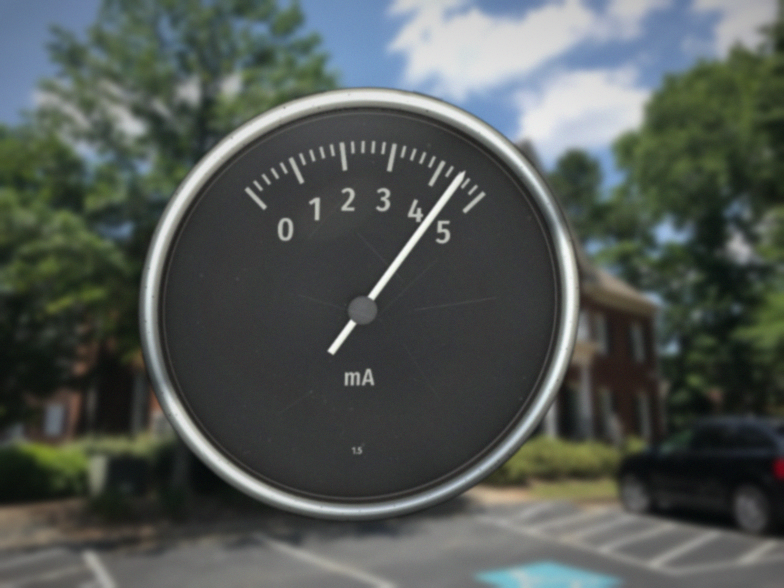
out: 4.4 mA
